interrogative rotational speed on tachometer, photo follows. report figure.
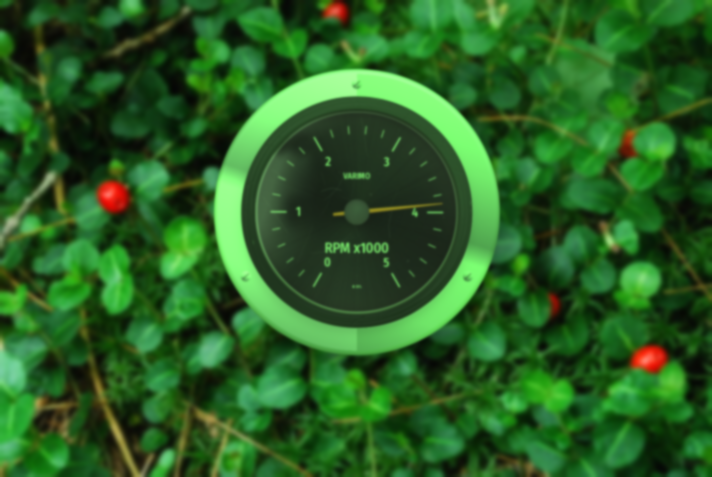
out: 3900 rpm
